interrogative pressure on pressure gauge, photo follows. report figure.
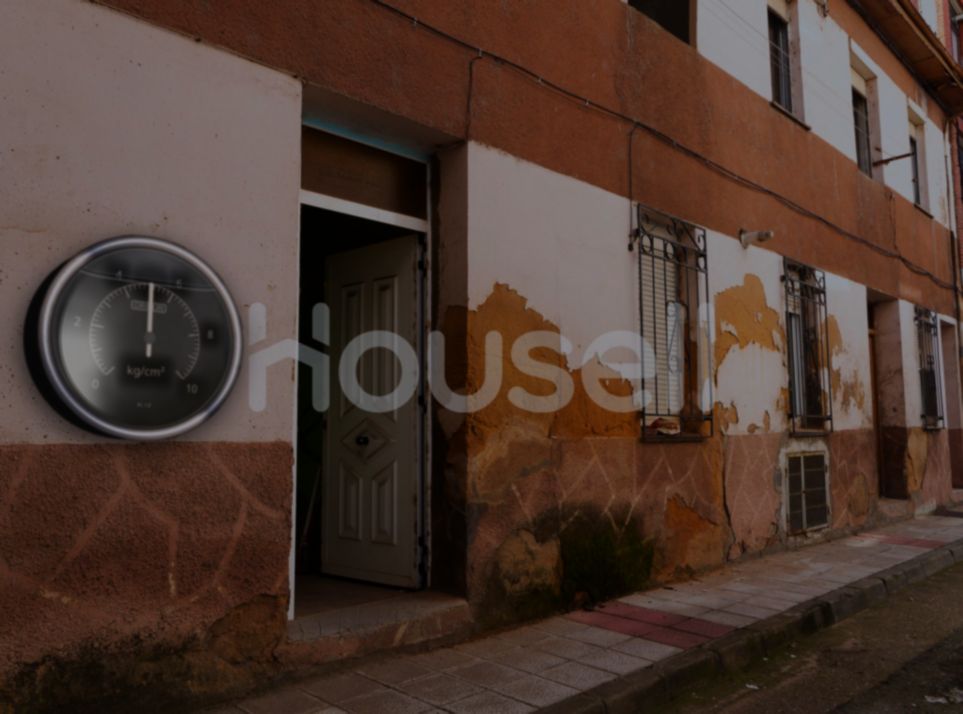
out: 5 kg/cm²
